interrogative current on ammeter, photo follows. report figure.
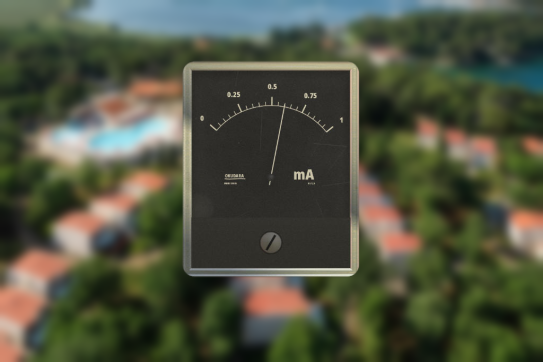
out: 0.6 mA
